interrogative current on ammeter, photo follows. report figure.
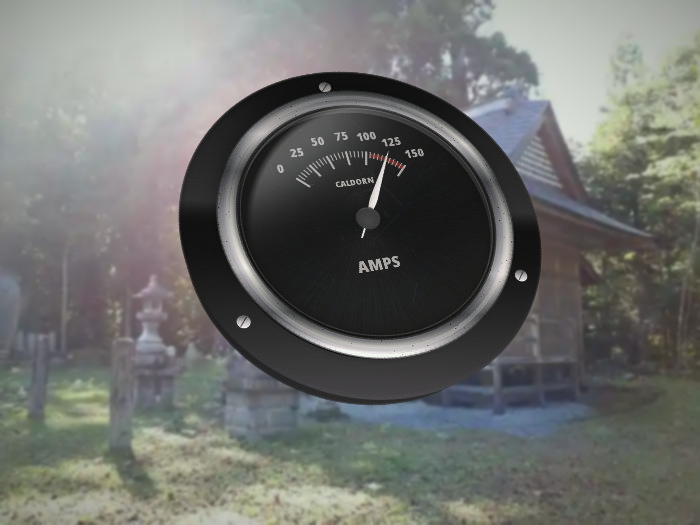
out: 125 A
